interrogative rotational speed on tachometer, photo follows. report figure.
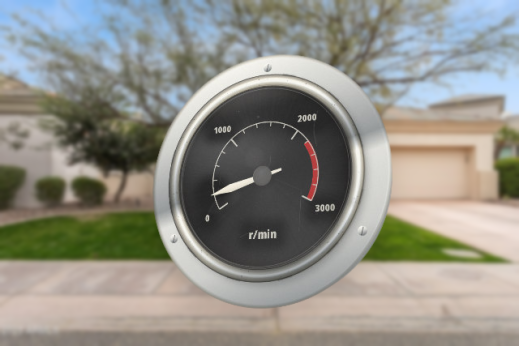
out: 200 rpm
